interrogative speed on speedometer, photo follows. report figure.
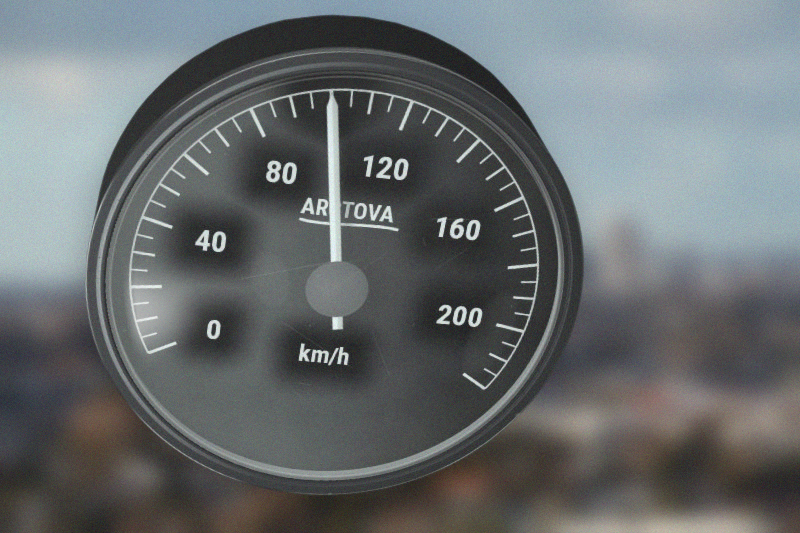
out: 100 km/h
